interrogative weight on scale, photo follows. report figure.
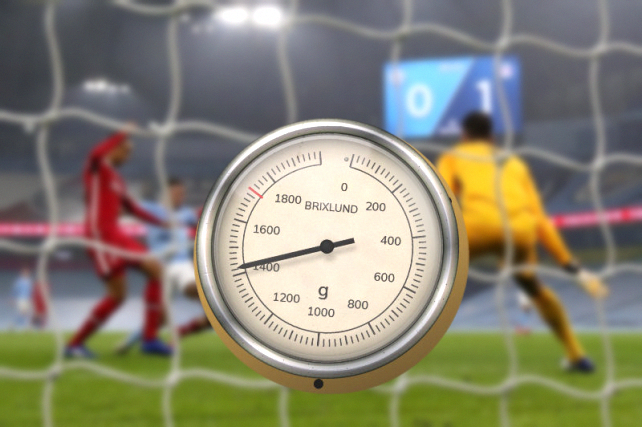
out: 1420 g
